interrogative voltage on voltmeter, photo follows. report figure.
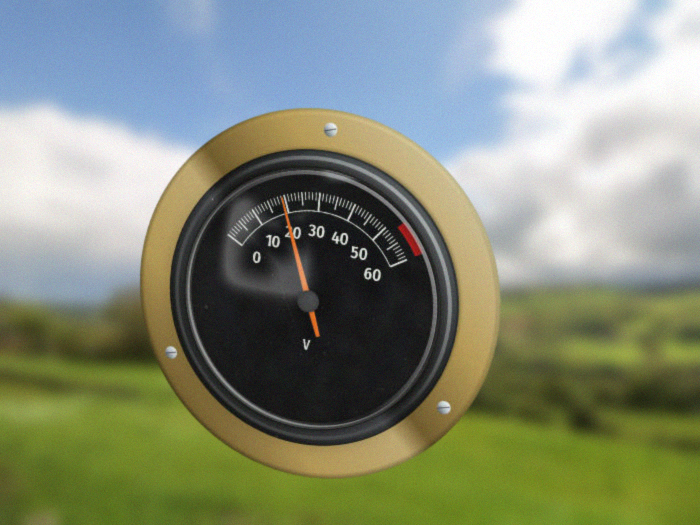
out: 20 V
